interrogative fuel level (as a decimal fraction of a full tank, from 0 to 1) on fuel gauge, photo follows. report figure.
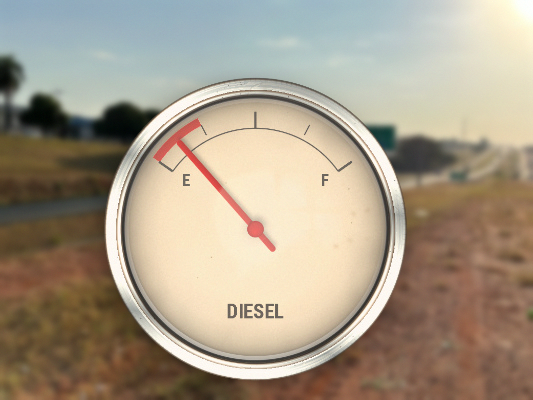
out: 0.125
